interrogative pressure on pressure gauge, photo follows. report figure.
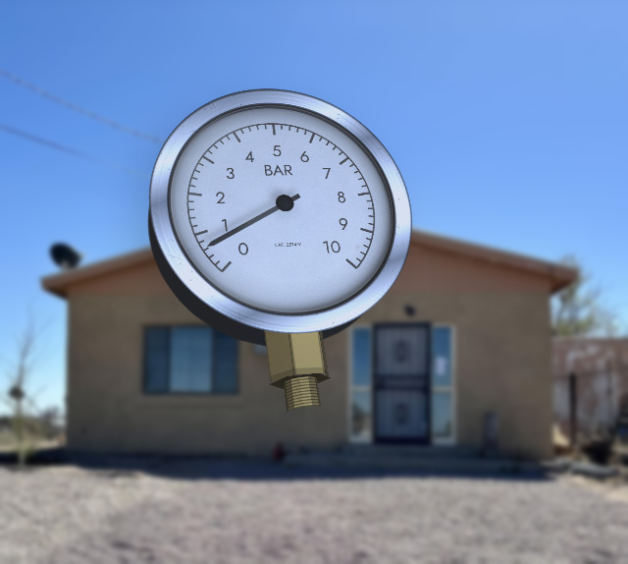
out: 0.6 bar
